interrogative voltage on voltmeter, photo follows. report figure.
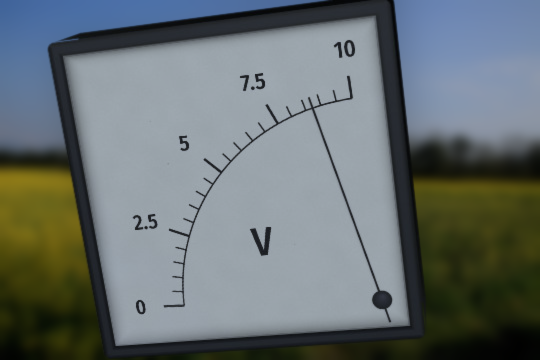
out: 8.75 V
